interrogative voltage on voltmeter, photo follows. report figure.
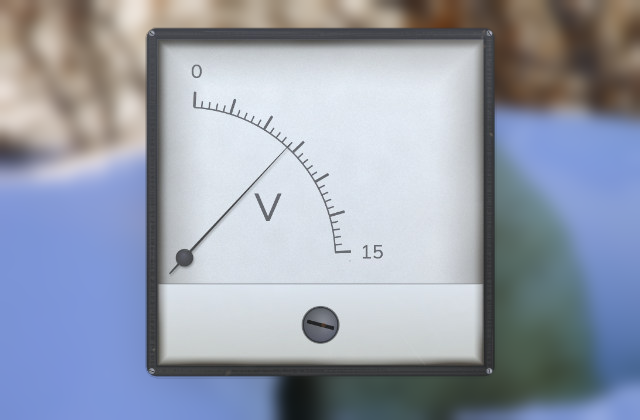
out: 7 V
